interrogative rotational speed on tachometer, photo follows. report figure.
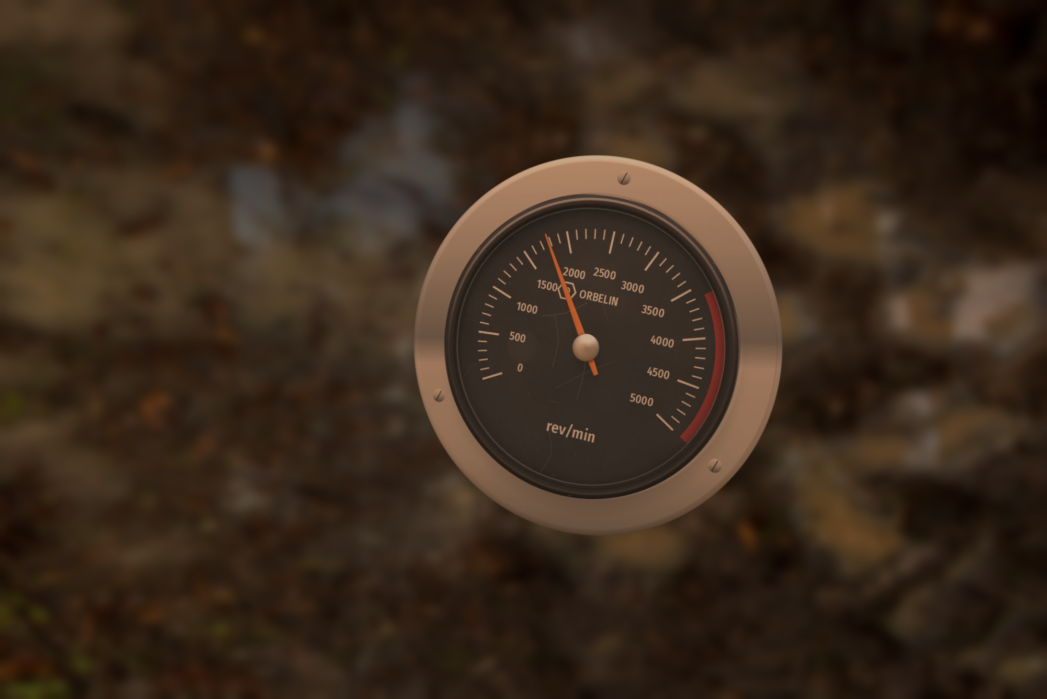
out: 1800 rpm
